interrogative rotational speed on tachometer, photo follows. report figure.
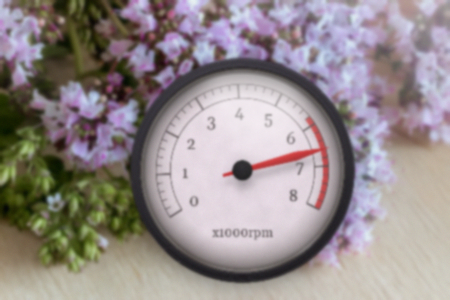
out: 6600 rpm
